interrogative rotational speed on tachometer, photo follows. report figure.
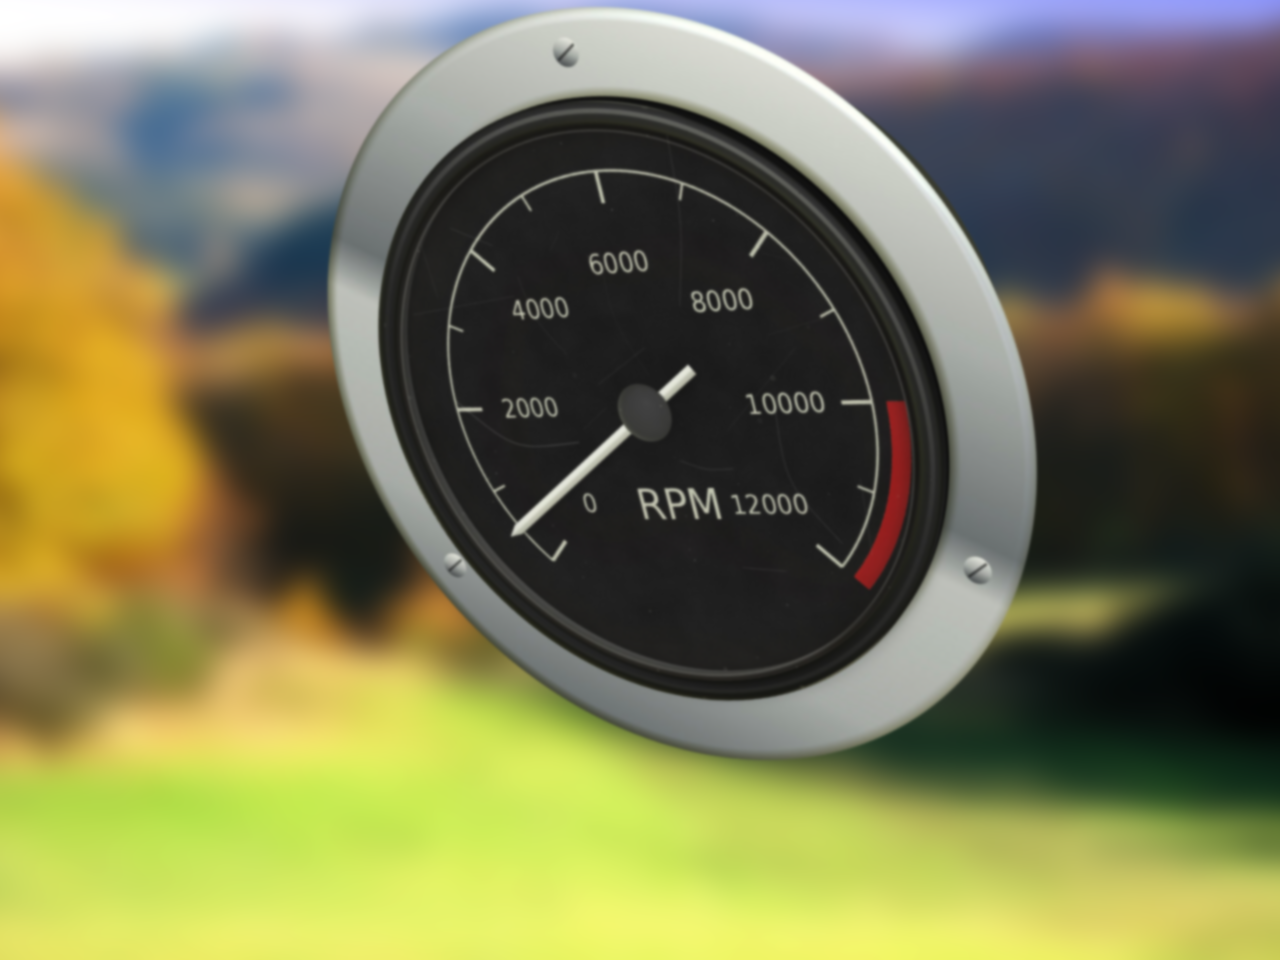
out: 500 rpm
